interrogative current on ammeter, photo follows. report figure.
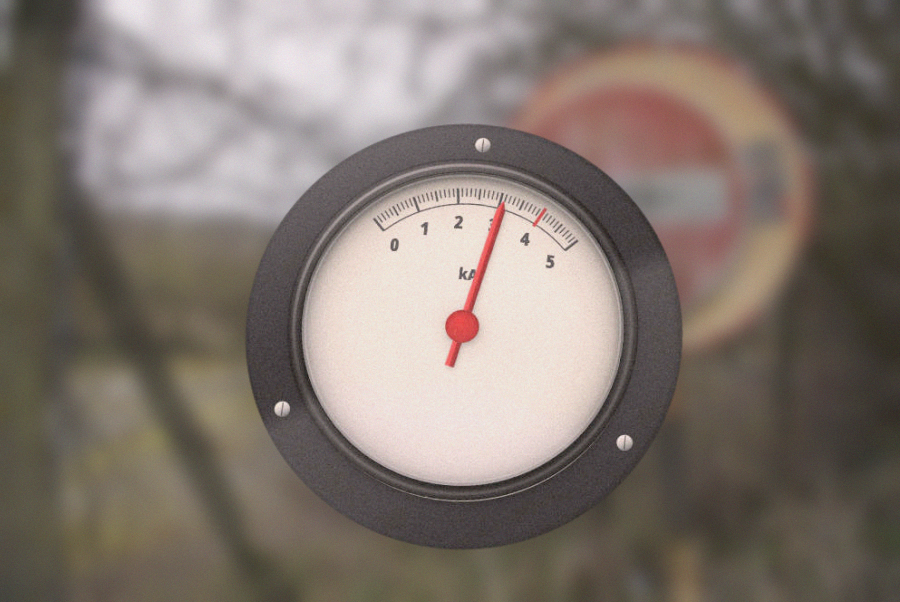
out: 3.1 kA
